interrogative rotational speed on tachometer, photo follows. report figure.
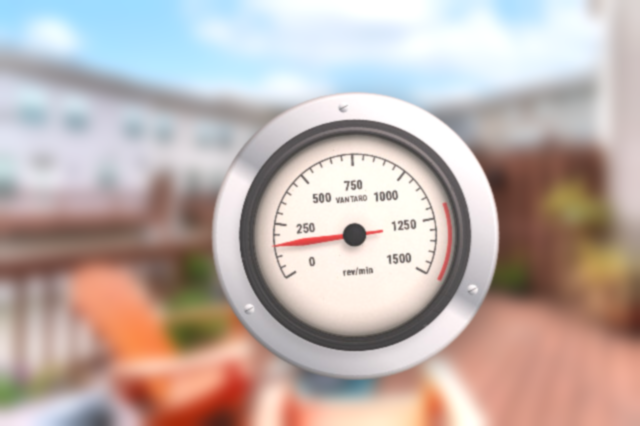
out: 150 rpm
